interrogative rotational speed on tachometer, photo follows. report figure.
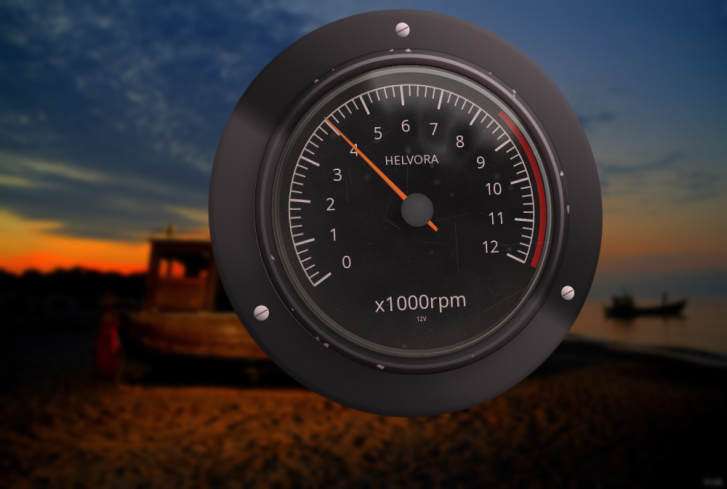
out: 4000 rpm
